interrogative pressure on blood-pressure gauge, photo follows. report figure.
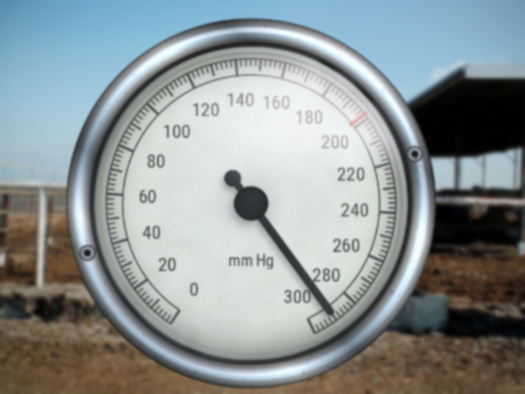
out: 290 mmHg
